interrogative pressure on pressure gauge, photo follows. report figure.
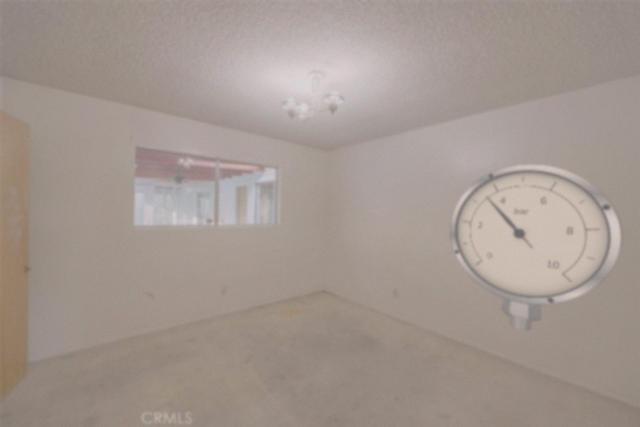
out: 3.5 bar
